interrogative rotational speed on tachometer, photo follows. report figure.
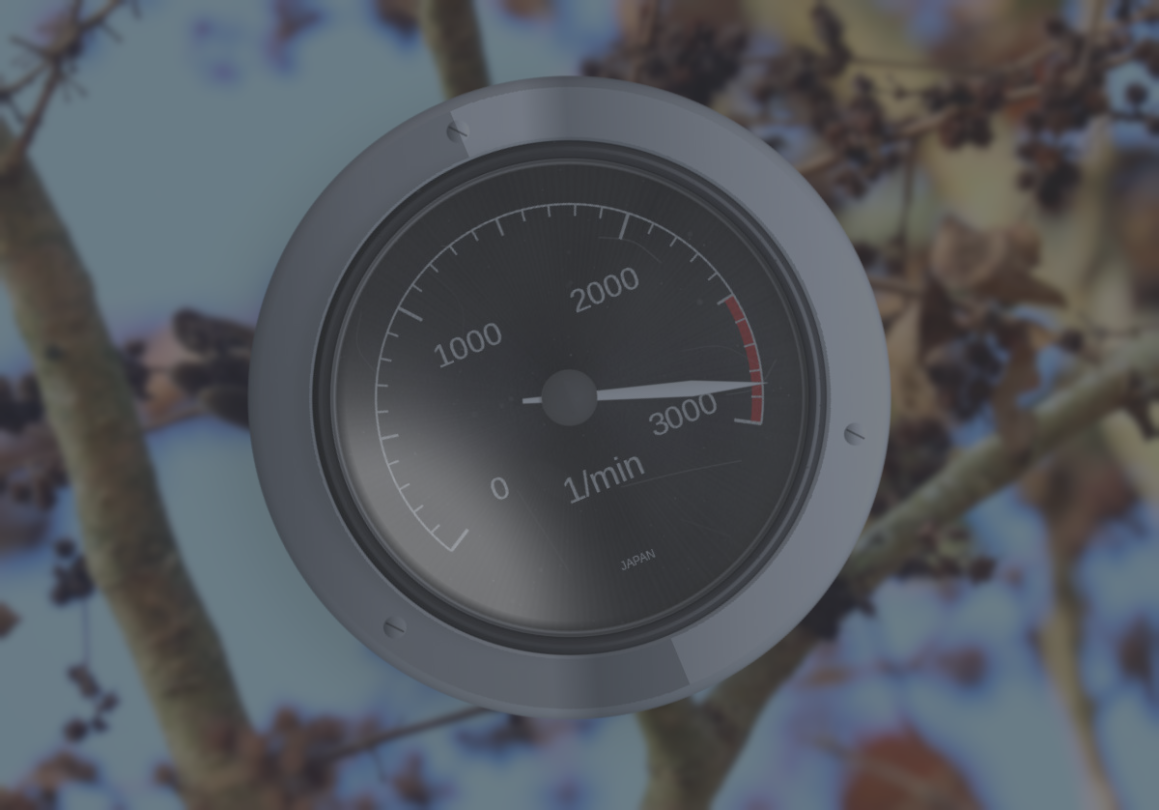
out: 2850 rpm
